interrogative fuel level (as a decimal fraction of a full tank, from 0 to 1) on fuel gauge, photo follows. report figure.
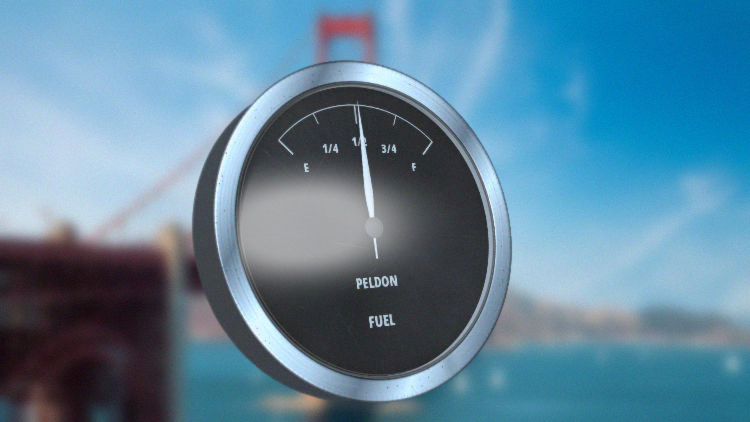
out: 0.5
